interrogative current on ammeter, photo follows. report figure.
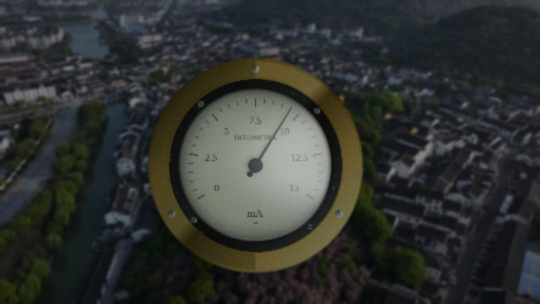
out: 9.5 mA
